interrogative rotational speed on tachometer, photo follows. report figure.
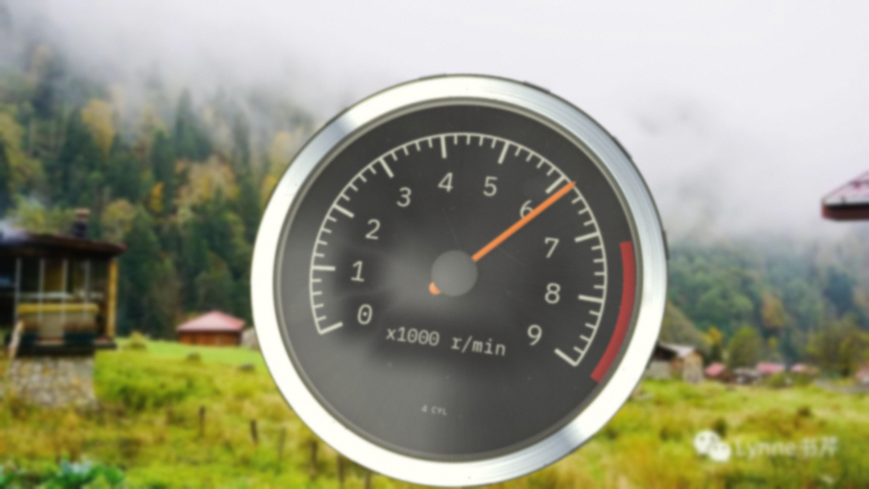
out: 6200 rpm
